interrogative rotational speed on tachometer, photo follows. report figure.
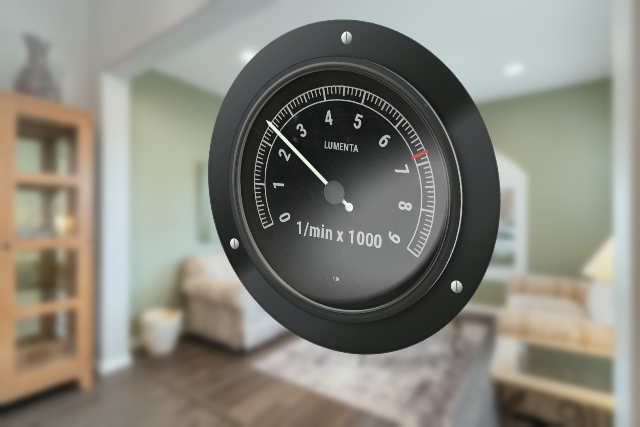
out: 2500 rpm
